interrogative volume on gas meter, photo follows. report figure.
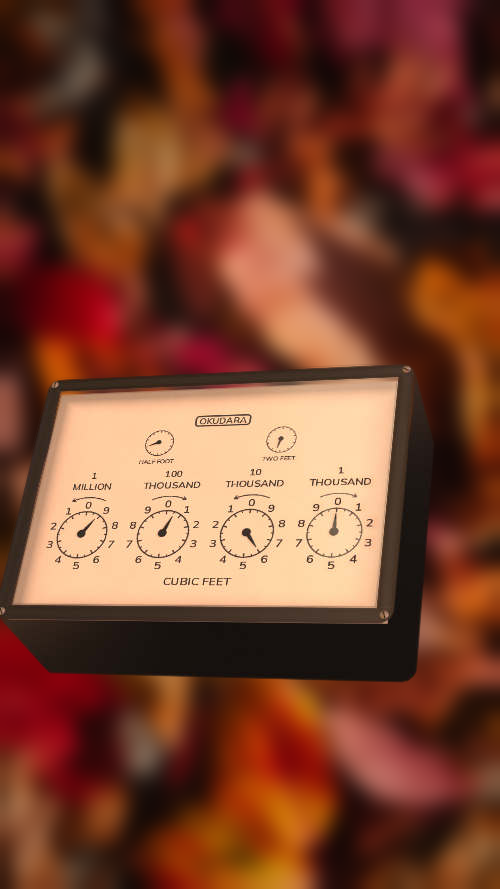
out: 906000 ft³
